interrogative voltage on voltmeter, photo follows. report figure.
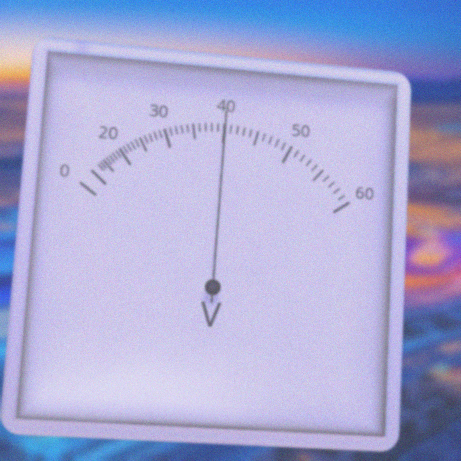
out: 40 V
